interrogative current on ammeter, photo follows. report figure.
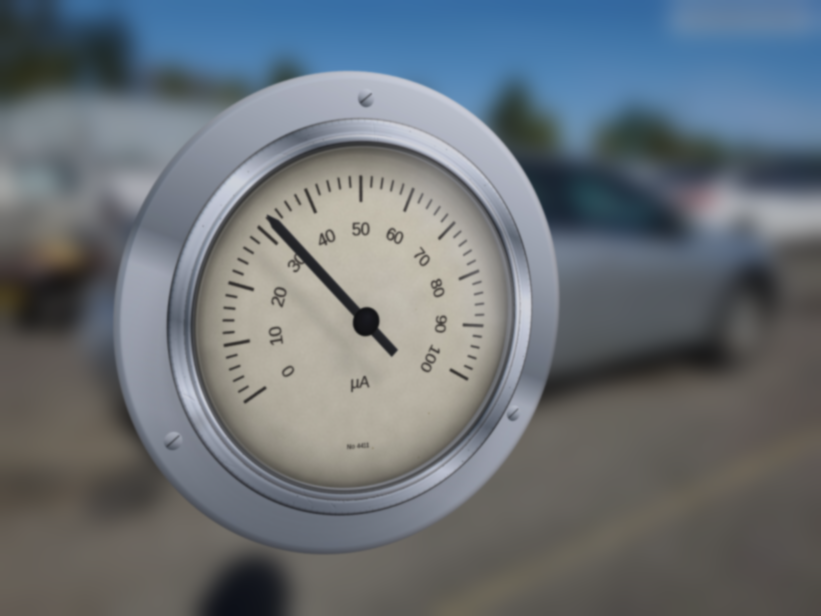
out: 32 µA
